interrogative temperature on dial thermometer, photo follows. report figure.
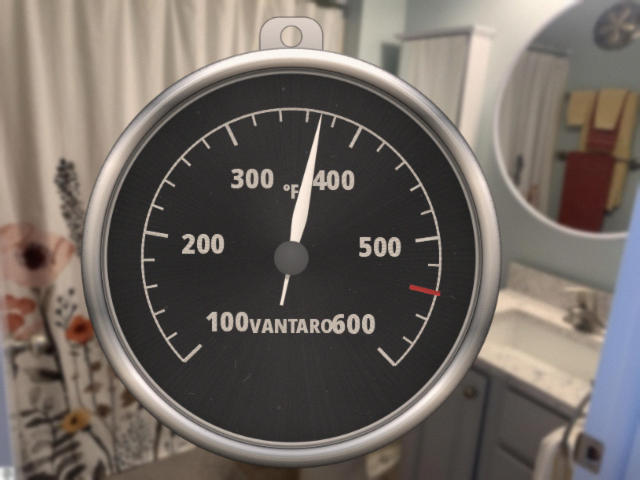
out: 370 °F
